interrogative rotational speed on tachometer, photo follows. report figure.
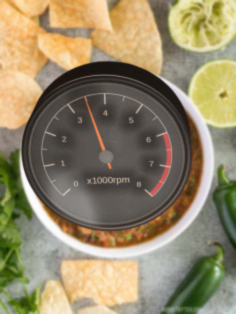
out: 3500 rpm
